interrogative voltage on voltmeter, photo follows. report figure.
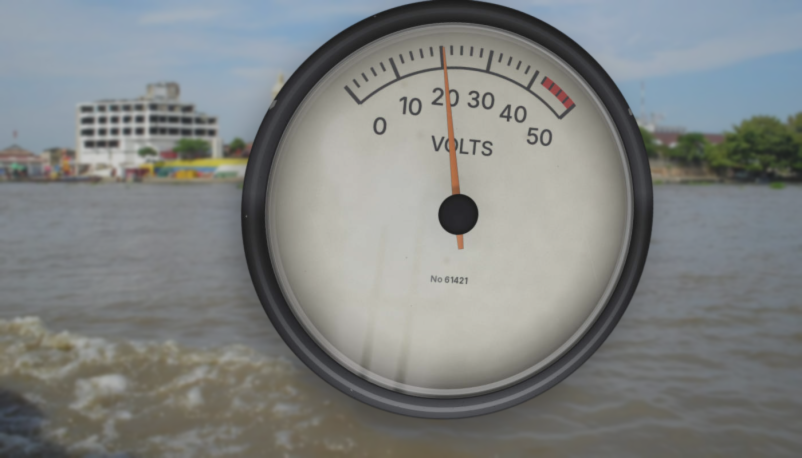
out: 20 V
